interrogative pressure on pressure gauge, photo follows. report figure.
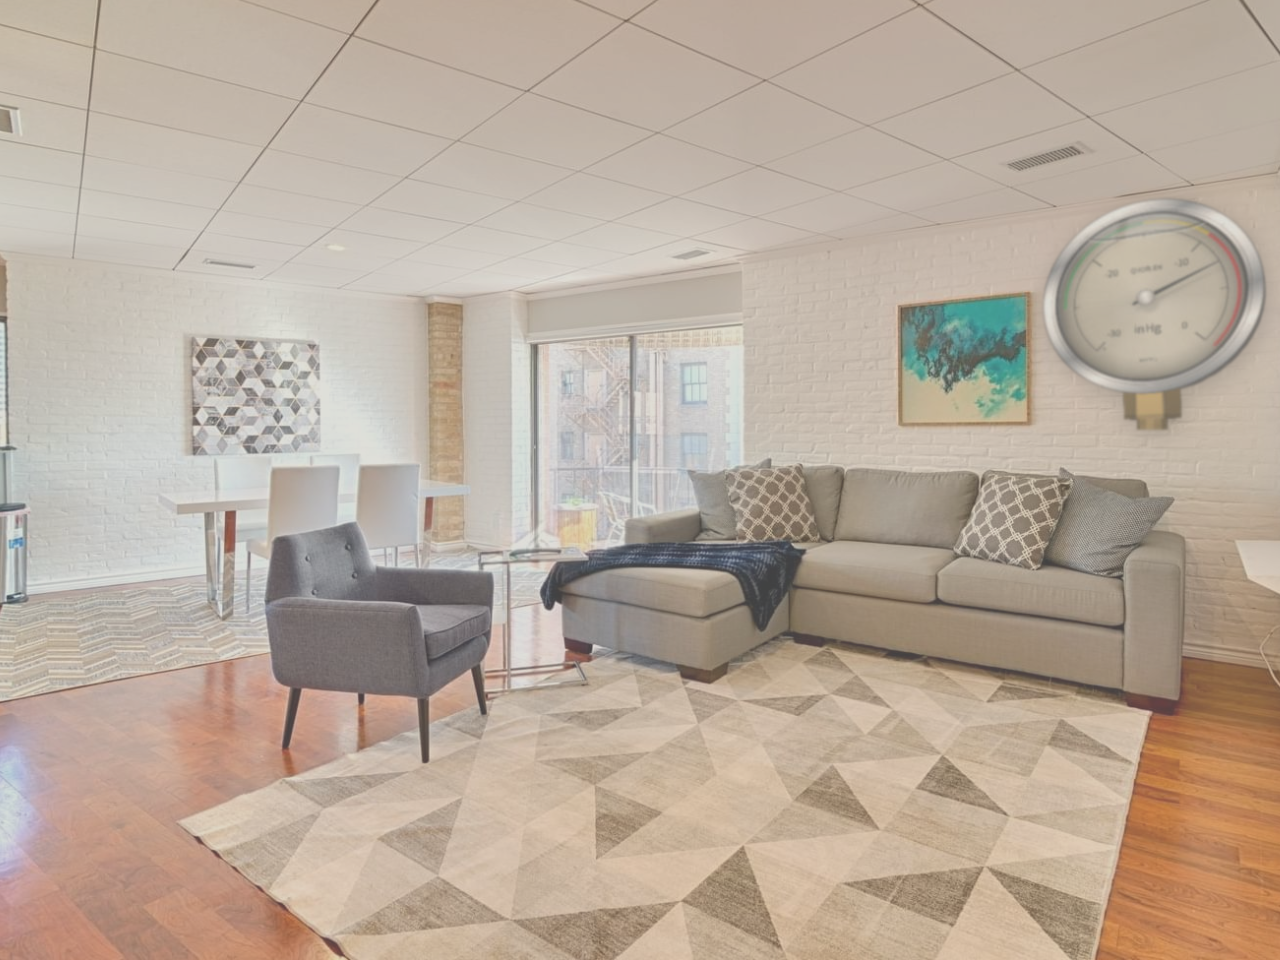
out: -7.5 inHg
